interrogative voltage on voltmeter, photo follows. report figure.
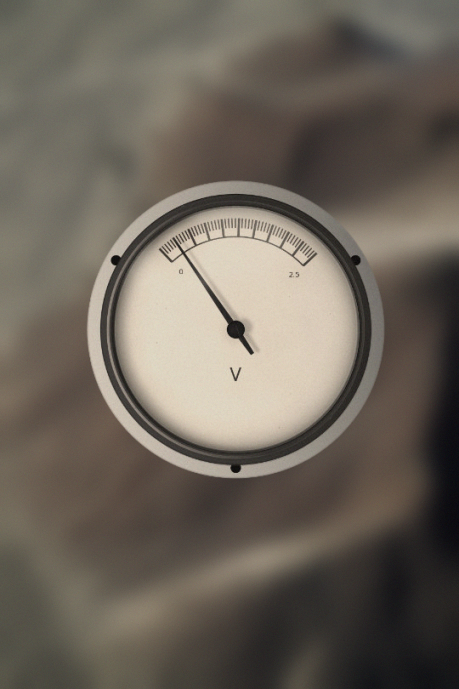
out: 0.25 V
